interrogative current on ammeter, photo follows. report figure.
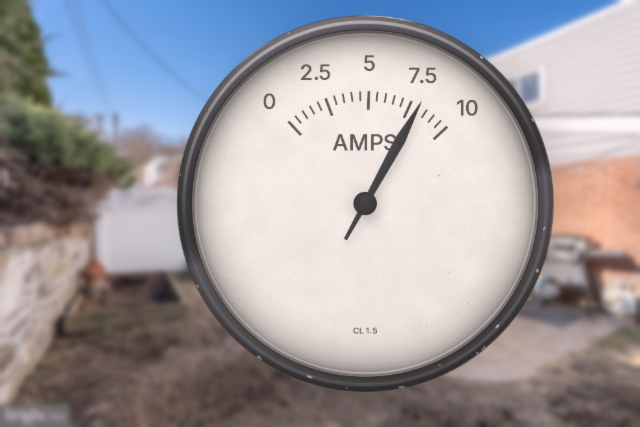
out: 8 A
